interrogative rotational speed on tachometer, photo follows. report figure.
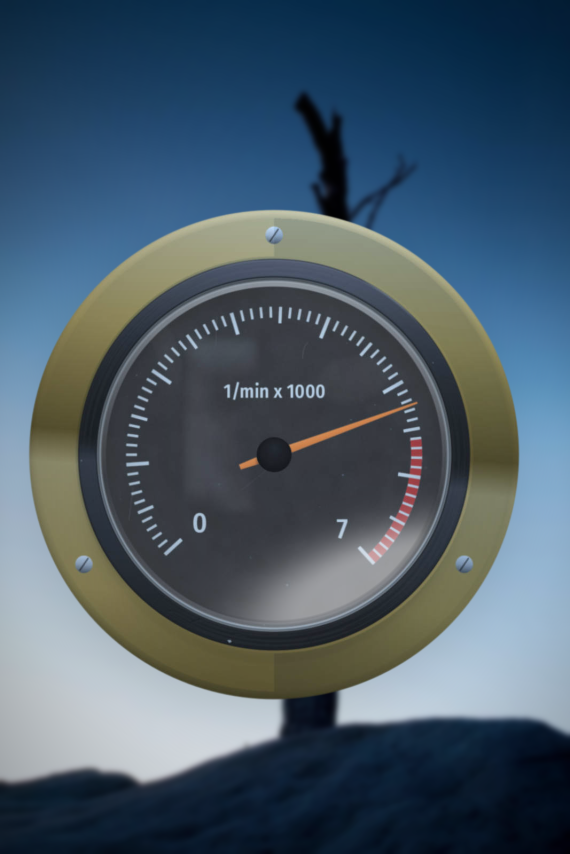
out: 5250 rpm
